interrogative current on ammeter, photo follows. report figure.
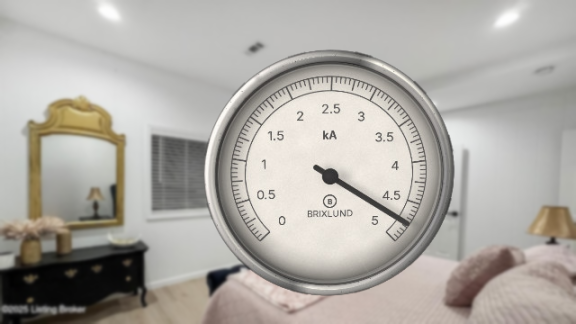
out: 4.75 kA
